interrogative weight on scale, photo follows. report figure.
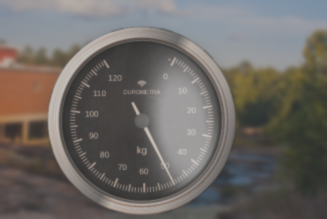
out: 50 kg
